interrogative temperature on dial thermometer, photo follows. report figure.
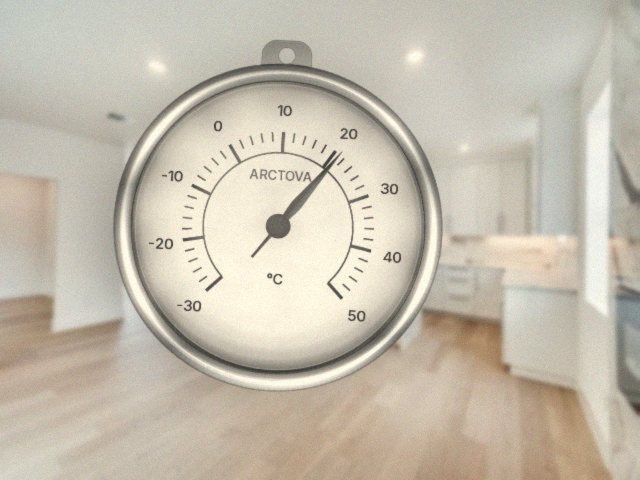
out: 21 °C
